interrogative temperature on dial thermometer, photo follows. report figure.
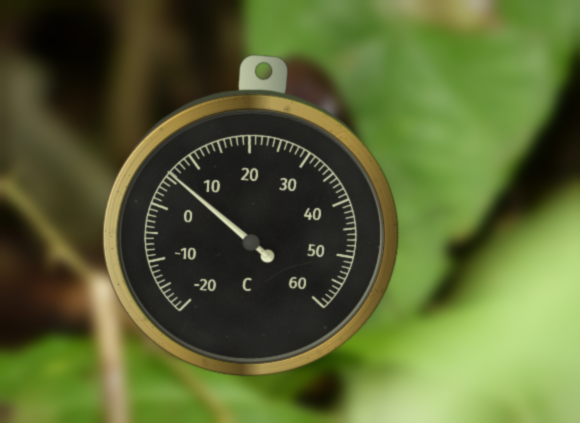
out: 6 °C
